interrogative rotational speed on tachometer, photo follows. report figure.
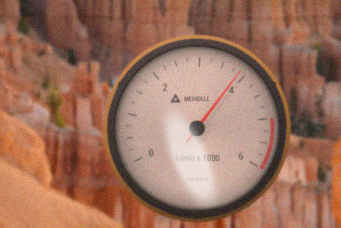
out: 3875 rpm
